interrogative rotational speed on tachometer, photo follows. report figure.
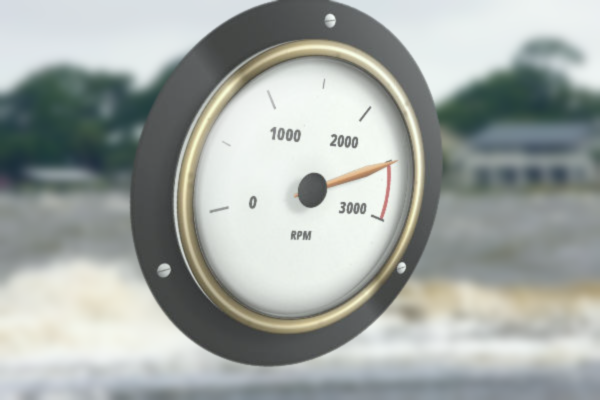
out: 2500 rpm
